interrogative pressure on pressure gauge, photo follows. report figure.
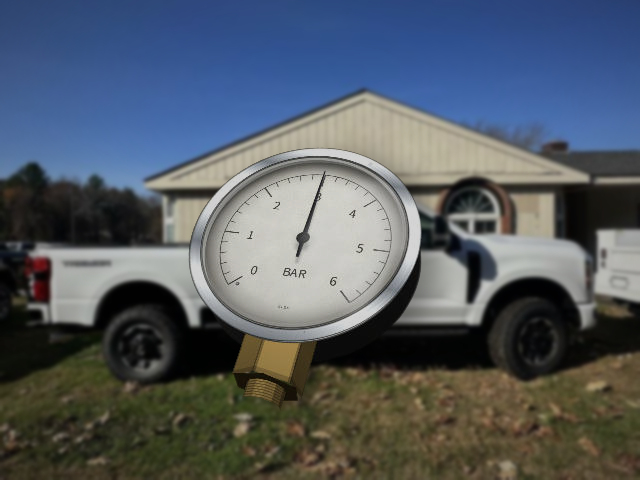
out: 3 bar
